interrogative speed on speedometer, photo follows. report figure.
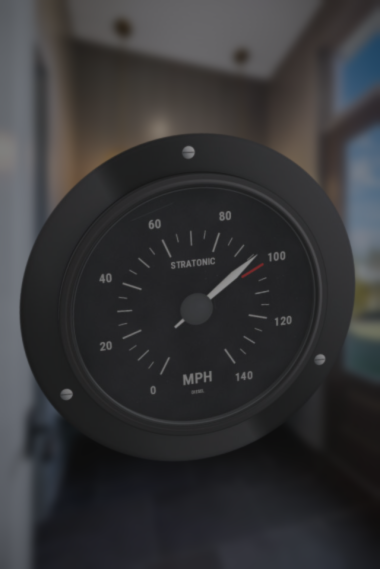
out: 95 mph
